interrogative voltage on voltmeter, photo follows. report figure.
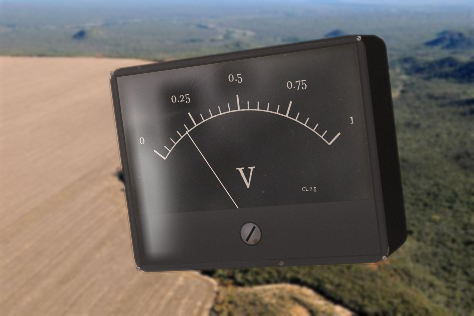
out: 0.2 V
